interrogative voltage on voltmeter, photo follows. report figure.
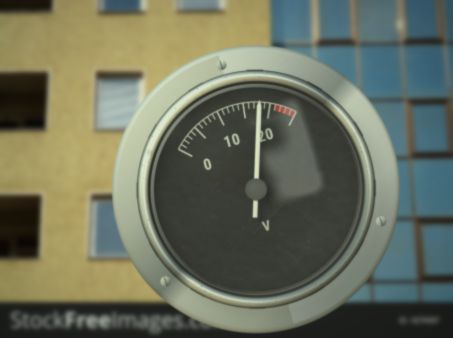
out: 18 V
